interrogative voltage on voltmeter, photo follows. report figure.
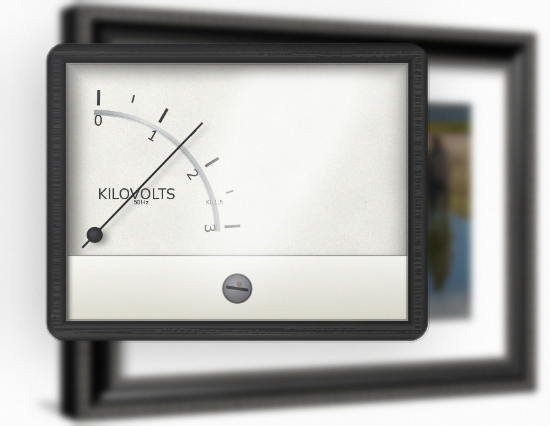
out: 1.5 kV
